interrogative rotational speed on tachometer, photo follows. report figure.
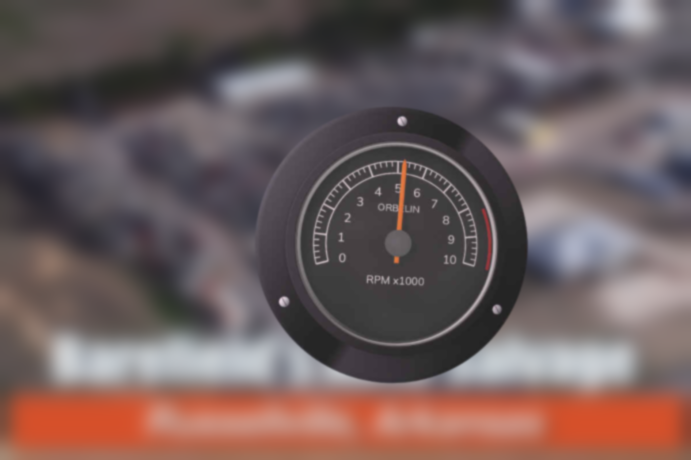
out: 5200 rpm
